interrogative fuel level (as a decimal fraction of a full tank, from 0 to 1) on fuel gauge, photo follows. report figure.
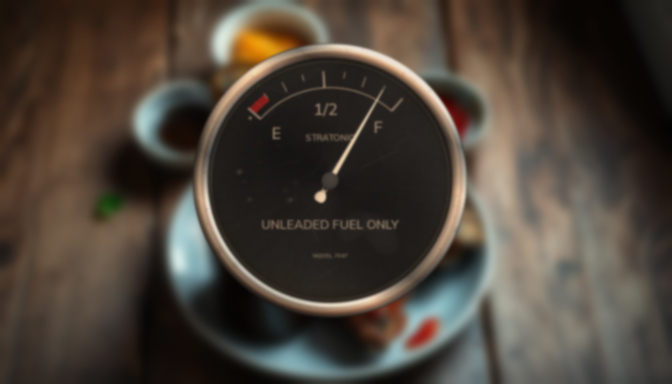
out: 0.875
